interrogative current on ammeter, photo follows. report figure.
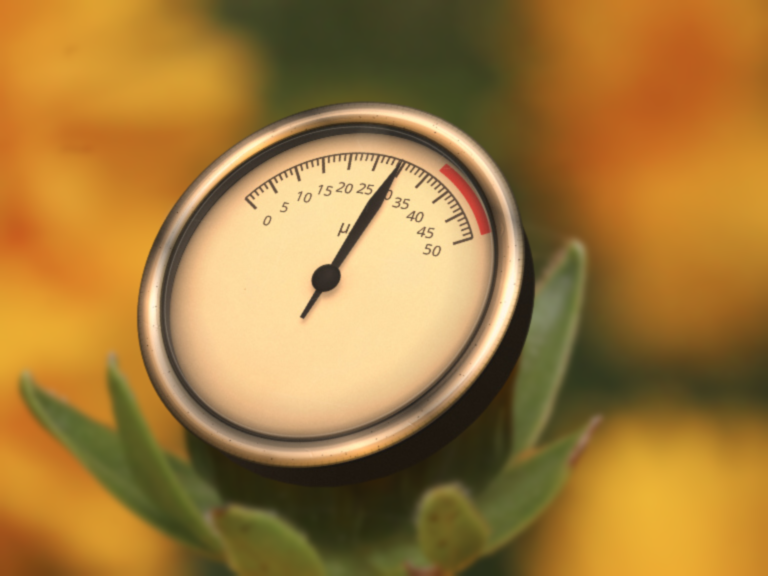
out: 30 µA
